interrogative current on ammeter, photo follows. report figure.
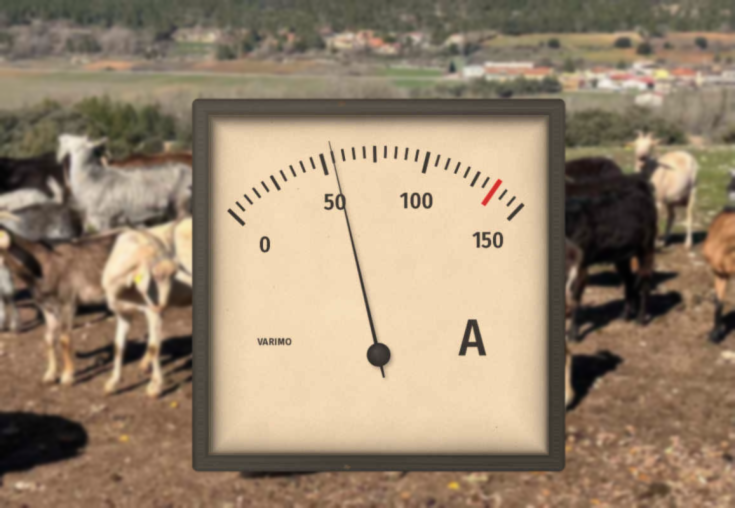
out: 55 A
